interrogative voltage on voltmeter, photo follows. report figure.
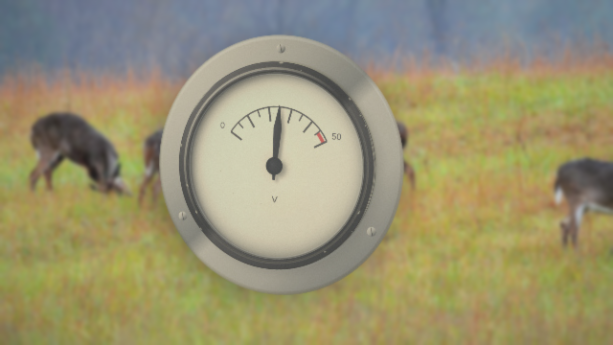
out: 25 V
